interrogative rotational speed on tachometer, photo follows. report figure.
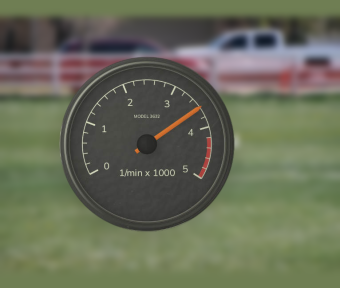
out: 3600 rpm
